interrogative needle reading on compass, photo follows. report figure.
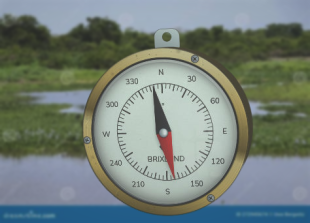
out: 170 °
